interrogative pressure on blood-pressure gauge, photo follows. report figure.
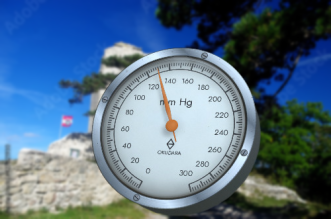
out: 130 mmHg
